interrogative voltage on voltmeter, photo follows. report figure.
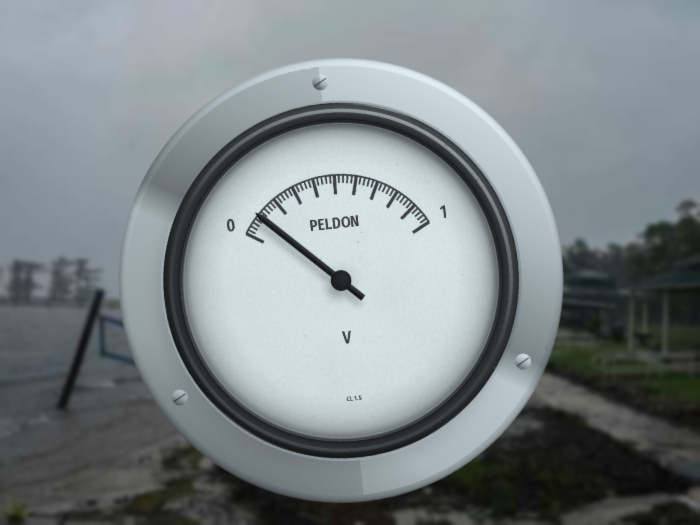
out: 0.1 V
